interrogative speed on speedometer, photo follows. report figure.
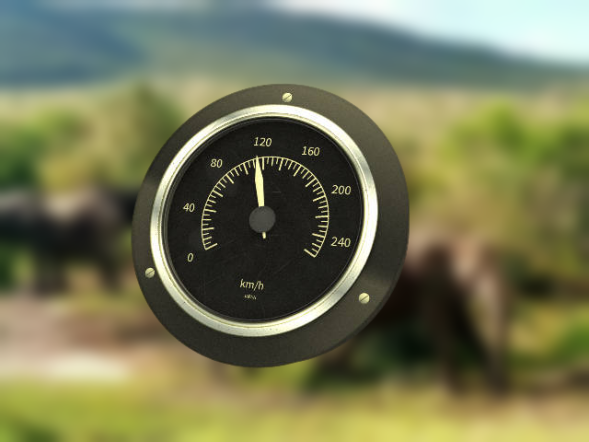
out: 115 km/h
